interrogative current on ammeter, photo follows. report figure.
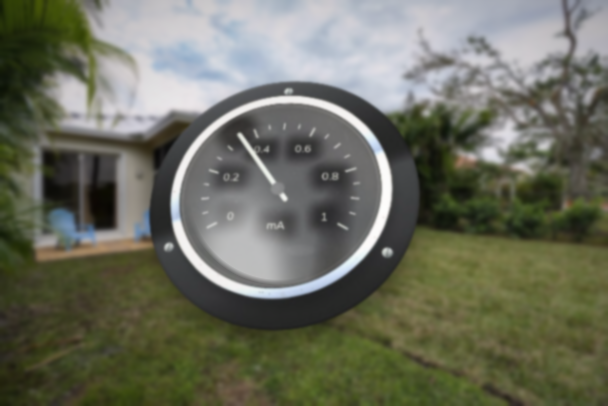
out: 0.35 mA
